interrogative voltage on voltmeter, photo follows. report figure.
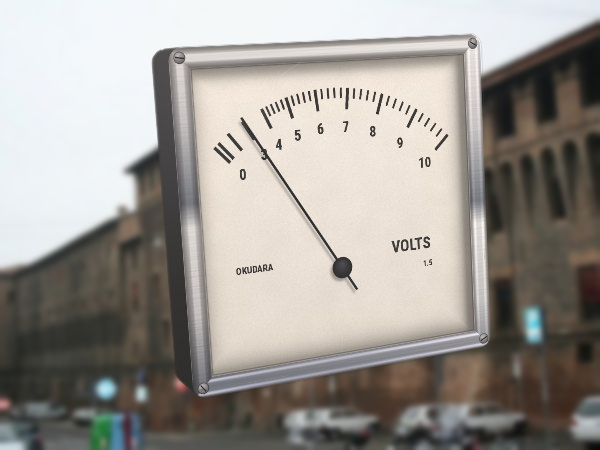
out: 3 V
